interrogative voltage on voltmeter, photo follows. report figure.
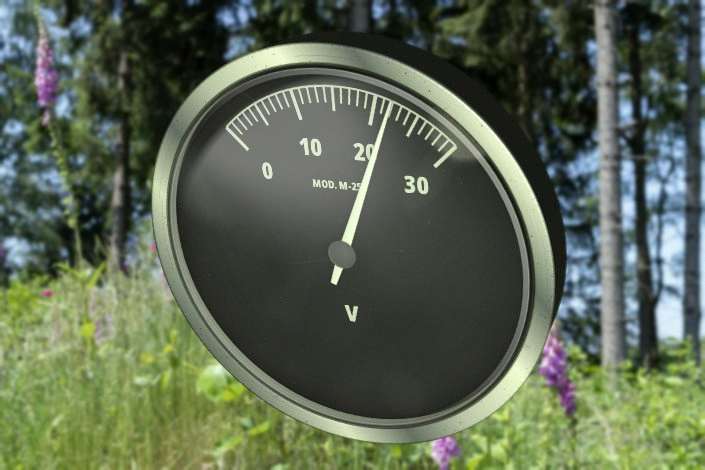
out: 22 V
